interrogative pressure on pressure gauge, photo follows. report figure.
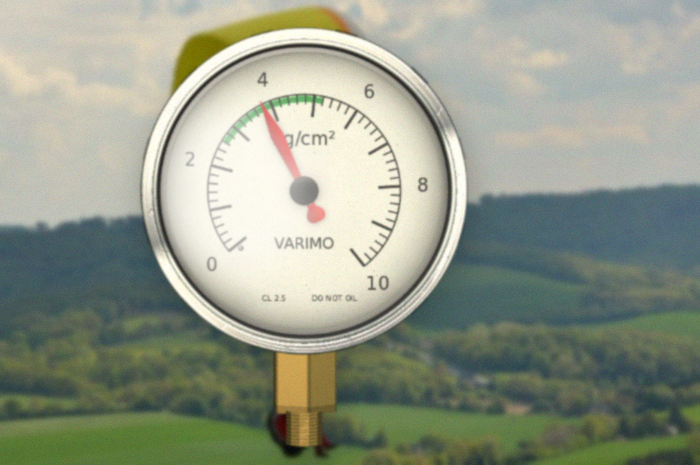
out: 3.8 kg/cm²
